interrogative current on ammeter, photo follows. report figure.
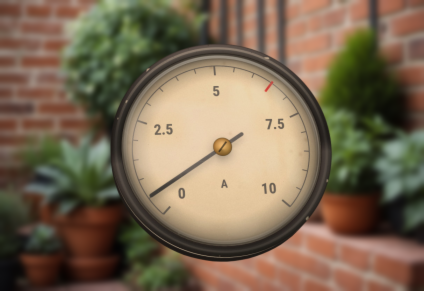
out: 0.5 A
